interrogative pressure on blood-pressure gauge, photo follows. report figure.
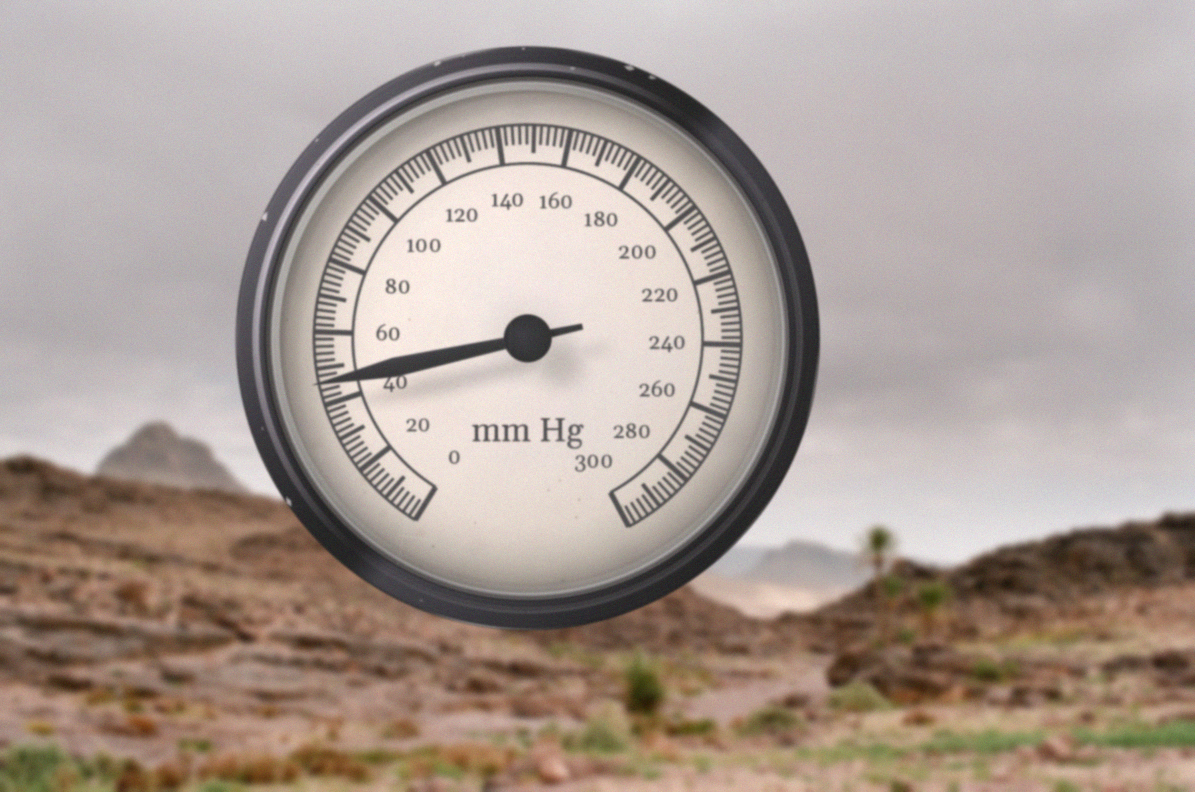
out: 46 mmHg
